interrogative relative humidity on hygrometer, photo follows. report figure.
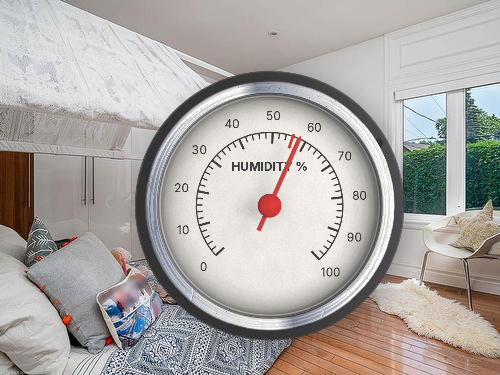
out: 58 %
